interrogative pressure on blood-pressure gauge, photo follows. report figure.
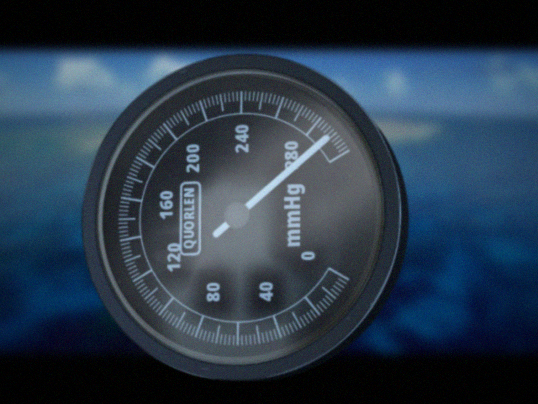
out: 290 mmHg
